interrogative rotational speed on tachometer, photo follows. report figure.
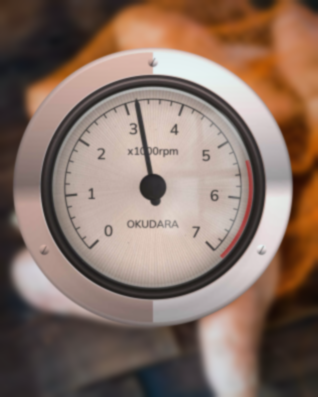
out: 3200 rpm
